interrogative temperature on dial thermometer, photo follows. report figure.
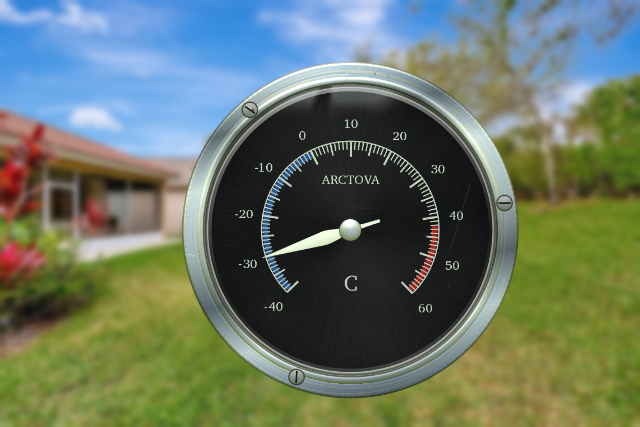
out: -30 °C
